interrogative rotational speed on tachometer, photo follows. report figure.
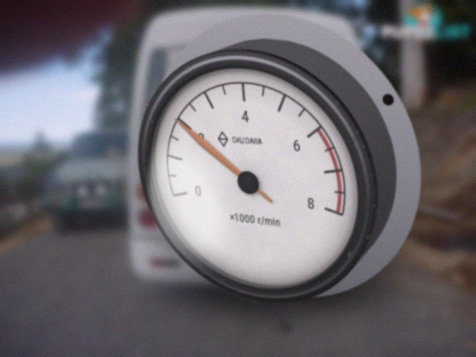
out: 2000 rpm
